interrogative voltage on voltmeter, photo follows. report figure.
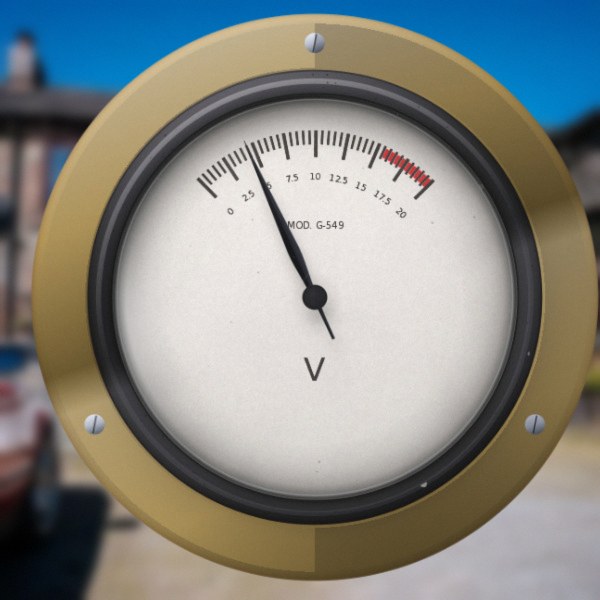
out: 4.5 V
